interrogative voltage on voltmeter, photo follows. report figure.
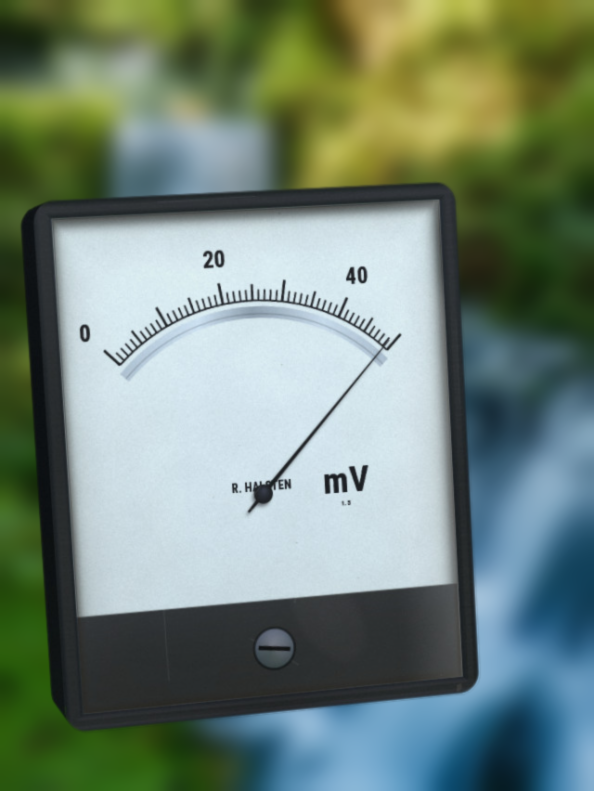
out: 49 mV
